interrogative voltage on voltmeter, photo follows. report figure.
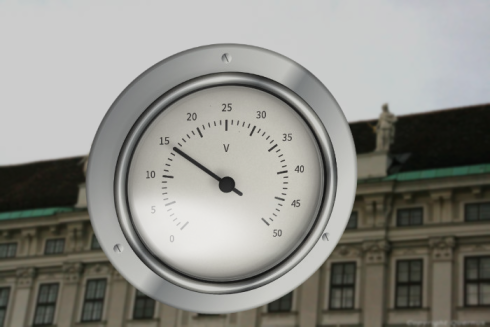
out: 15 V
